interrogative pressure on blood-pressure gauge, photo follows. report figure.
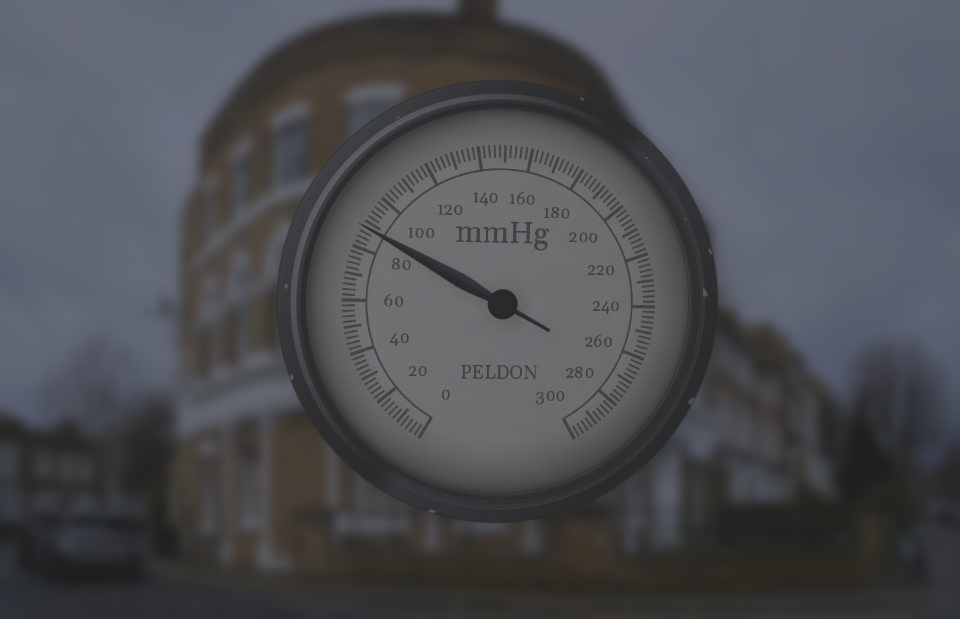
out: 88 mmHg
